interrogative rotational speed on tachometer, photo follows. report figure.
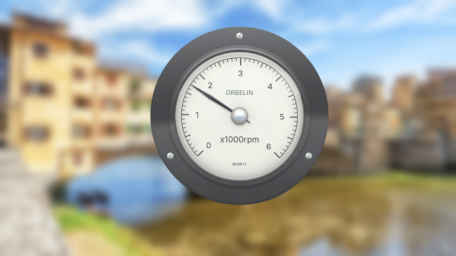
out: 1700 rpm
